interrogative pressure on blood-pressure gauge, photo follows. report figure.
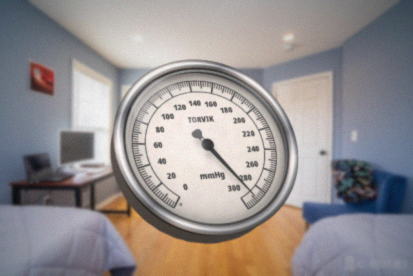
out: 290 mmHg
